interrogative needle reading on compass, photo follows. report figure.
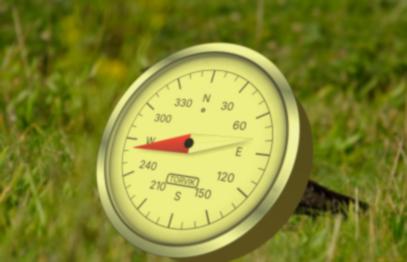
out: 260 °
